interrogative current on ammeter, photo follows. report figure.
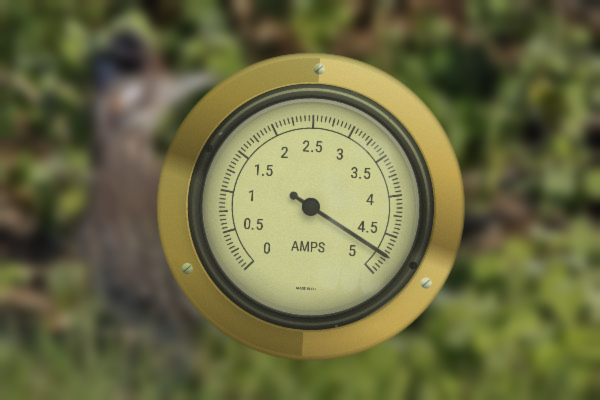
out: 4.75 A
